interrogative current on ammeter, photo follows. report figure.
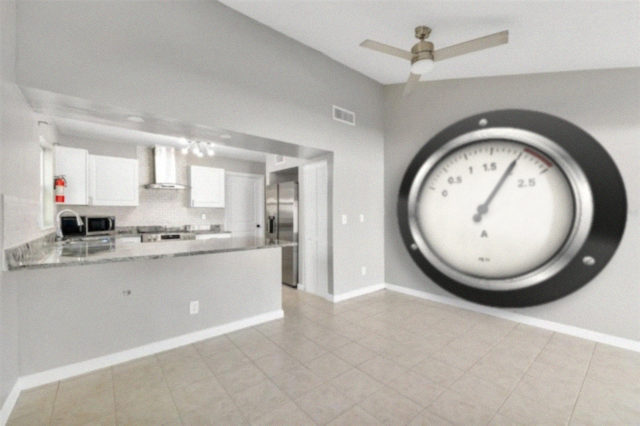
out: 2 A
